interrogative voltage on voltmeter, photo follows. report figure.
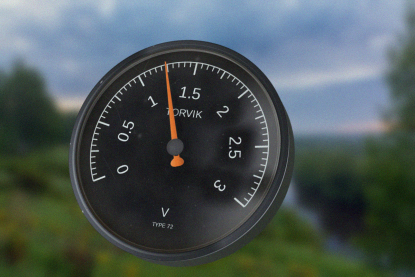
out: 1.25 V
